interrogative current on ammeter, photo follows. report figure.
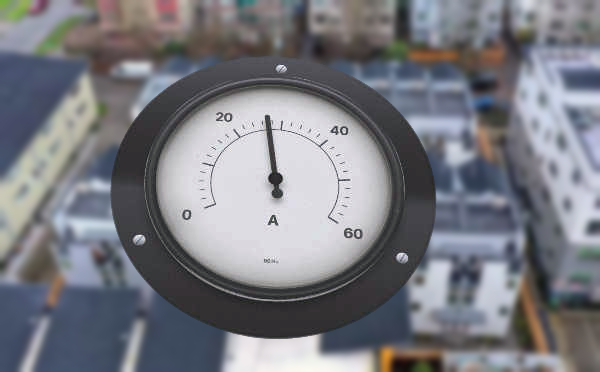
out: 27 A
